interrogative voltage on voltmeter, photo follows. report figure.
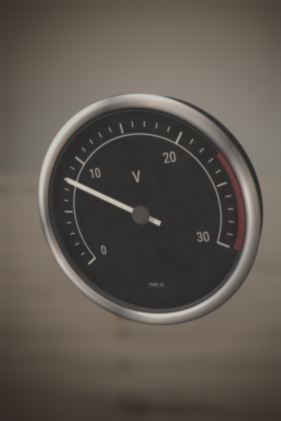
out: 8 V
